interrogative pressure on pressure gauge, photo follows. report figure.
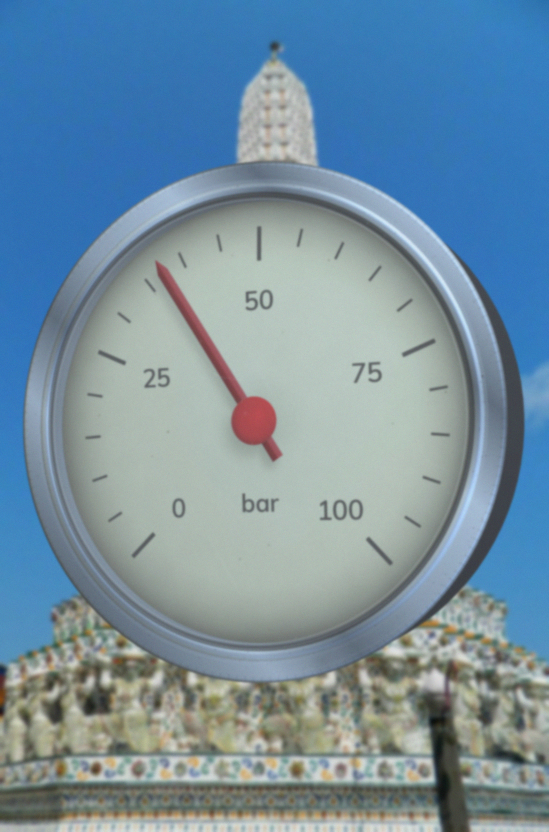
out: 37.5 bar
